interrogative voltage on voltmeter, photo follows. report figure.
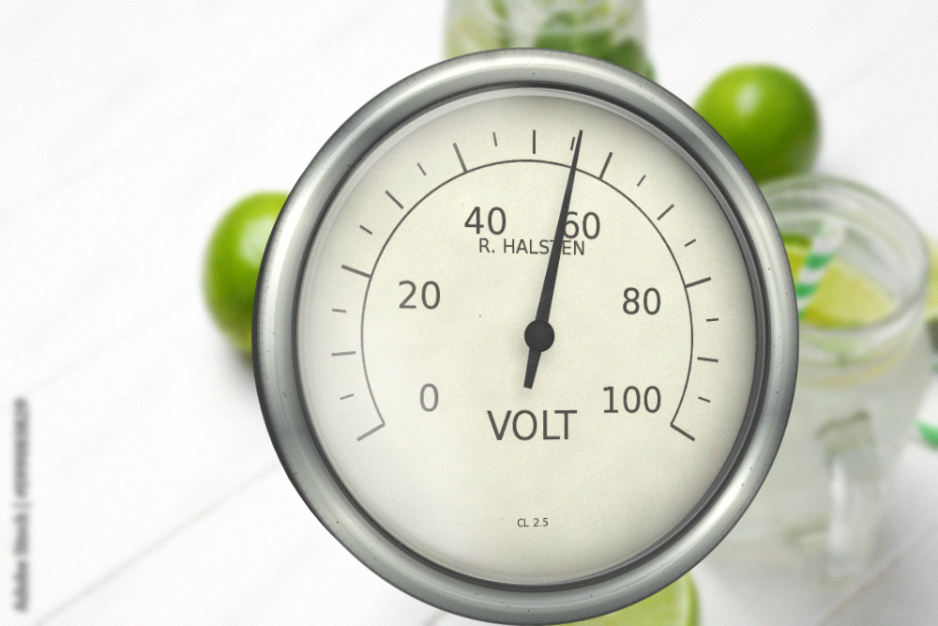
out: 55 V
